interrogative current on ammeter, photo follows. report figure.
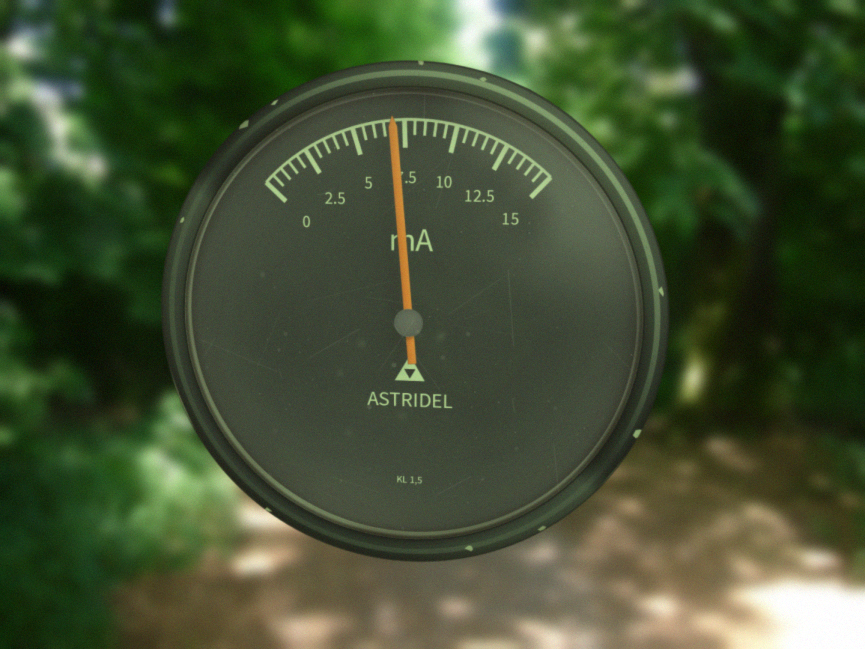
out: 7 mA
